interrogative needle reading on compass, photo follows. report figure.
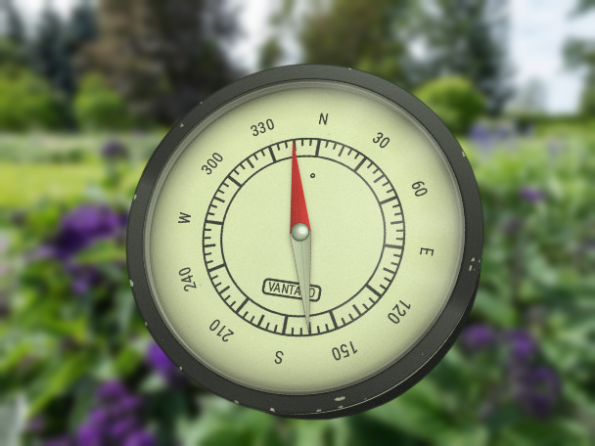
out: 345 °
